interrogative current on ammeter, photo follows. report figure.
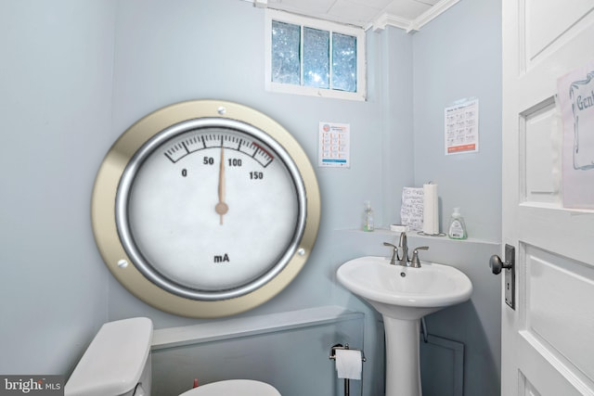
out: 75 mA
